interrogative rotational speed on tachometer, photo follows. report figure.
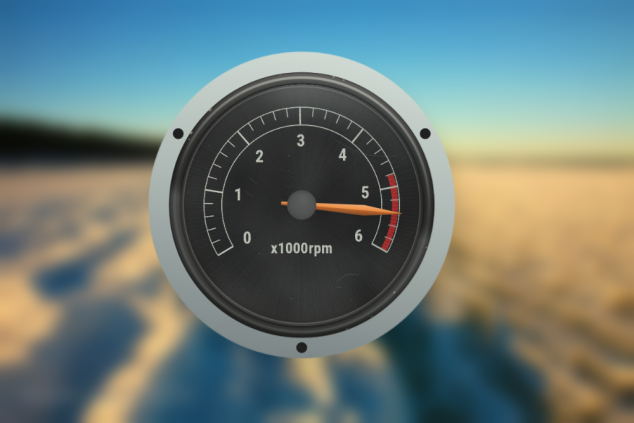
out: 5400 rpm
